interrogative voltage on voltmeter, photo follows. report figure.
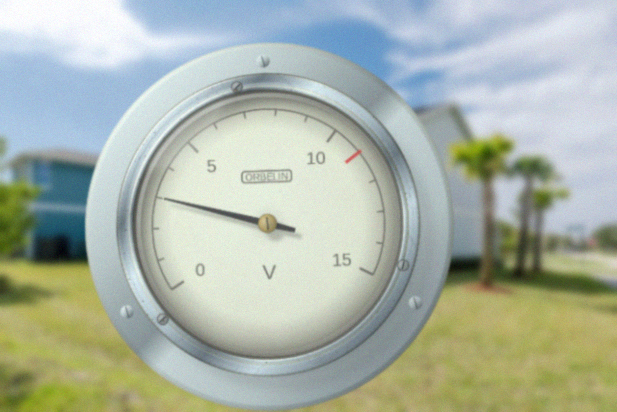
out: 3 V
